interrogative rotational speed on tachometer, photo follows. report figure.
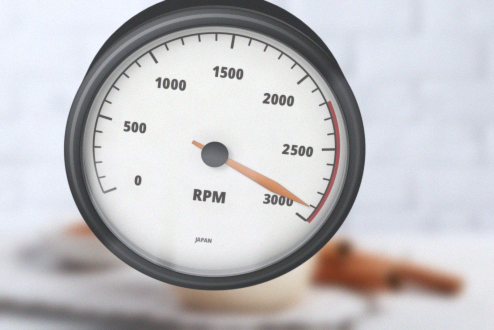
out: 2900 rpm
